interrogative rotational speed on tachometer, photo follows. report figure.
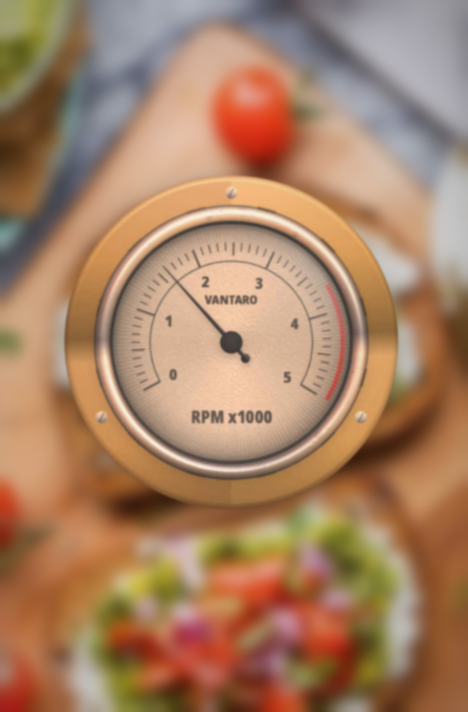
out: 1600 rpm
